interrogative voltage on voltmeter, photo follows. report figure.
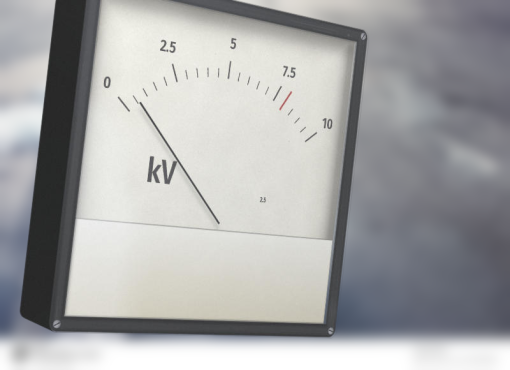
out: 0.5 kV
